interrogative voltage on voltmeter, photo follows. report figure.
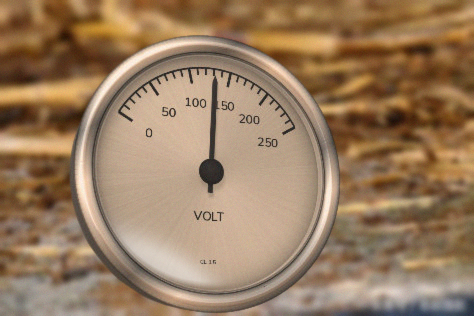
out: 130 V
